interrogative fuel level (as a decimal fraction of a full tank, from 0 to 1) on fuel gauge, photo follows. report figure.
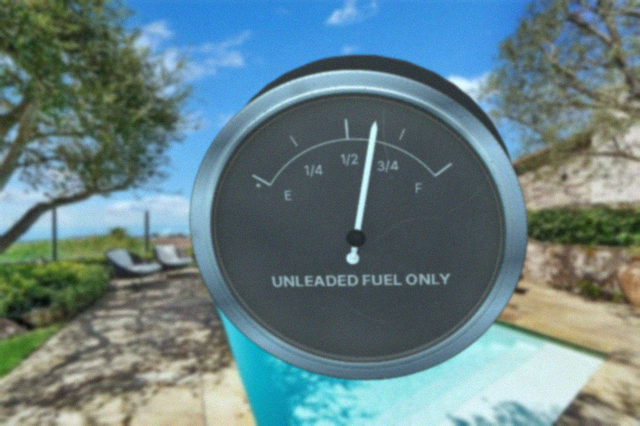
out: 0.625
